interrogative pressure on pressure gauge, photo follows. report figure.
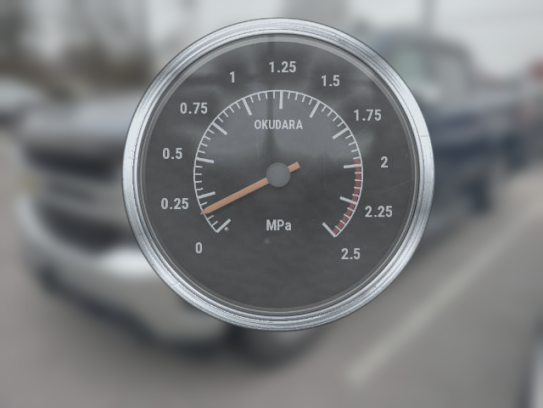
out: 0.15 MPa
